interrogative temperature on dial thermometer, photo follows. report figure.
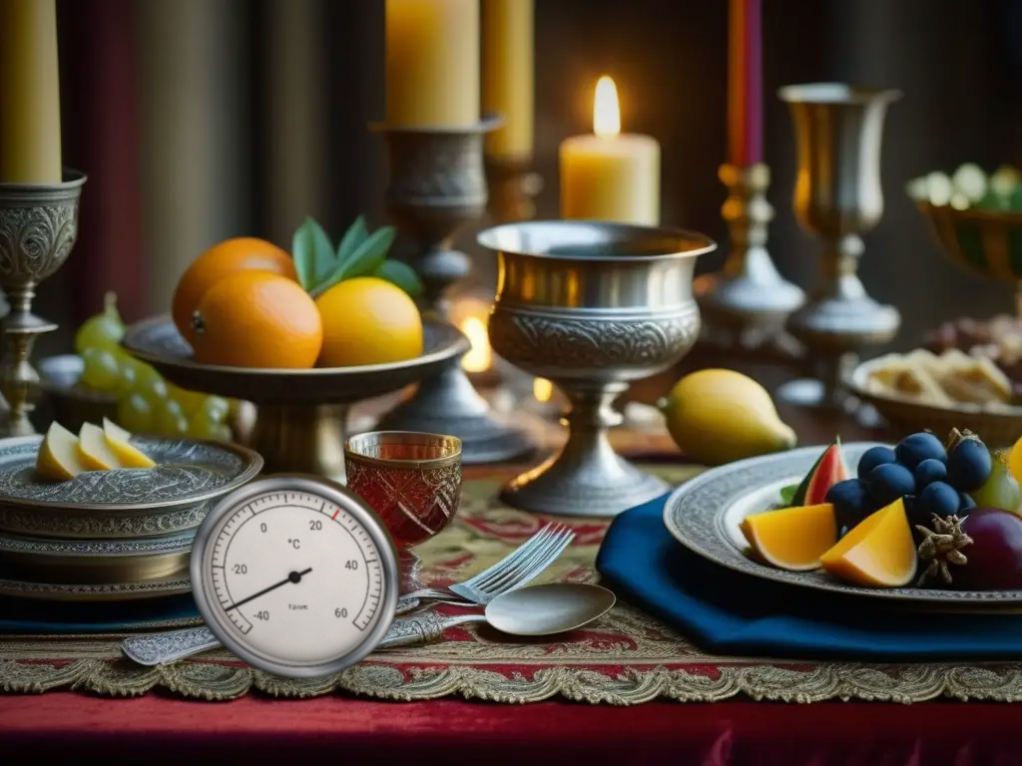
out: -32 °C
